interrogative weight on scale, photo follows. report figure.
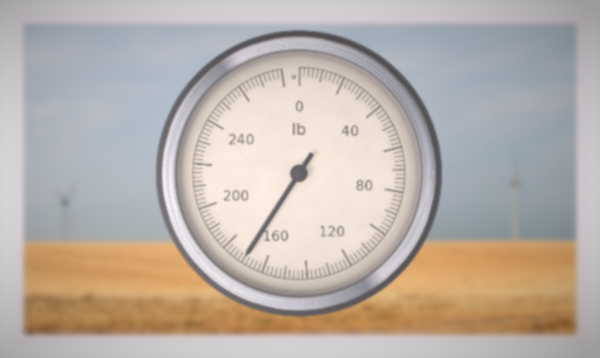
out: 170 lb
